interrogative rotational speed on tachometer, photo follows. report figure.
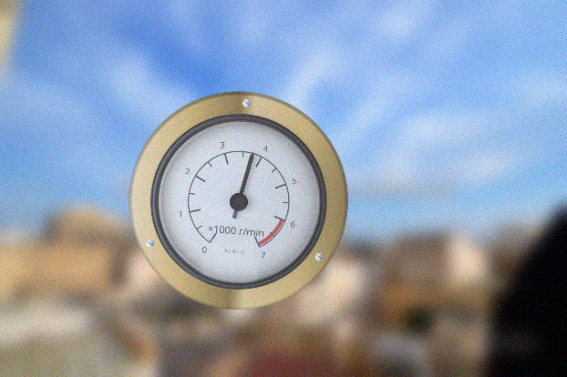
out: 3750 rpm
